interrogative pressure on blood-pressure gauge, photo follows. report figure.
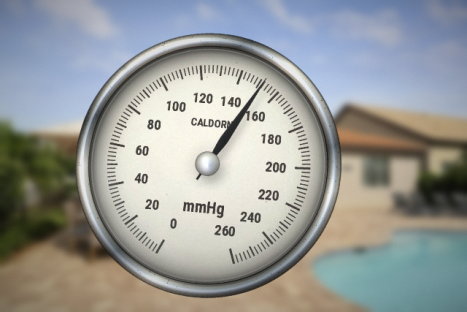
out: 152 mmHg
